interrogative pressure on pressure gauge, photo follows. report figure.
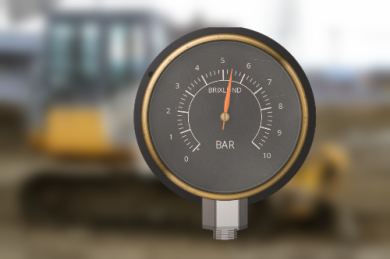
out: 5.4 bar
